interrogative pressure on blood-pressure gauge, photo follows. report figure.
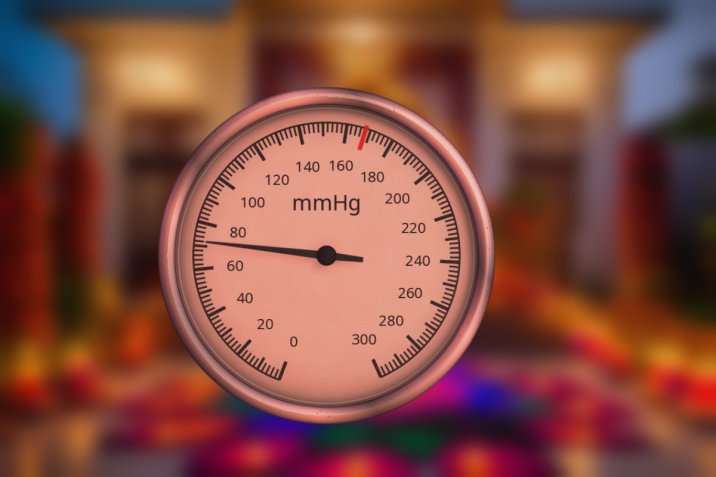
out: 72 mmHg
